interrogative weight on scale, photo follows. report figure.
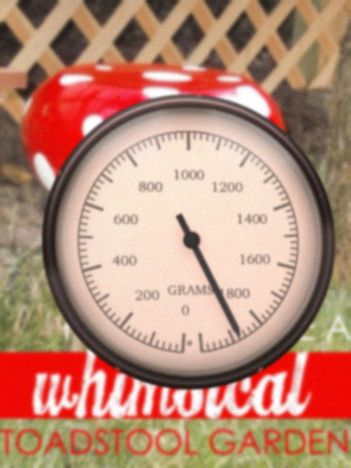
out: 1880 g
